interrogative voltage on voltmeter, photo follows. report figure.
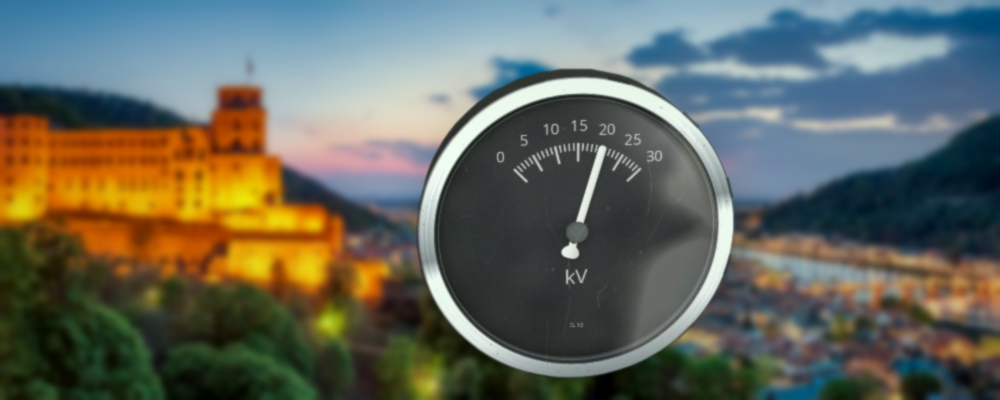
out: 20 kV
